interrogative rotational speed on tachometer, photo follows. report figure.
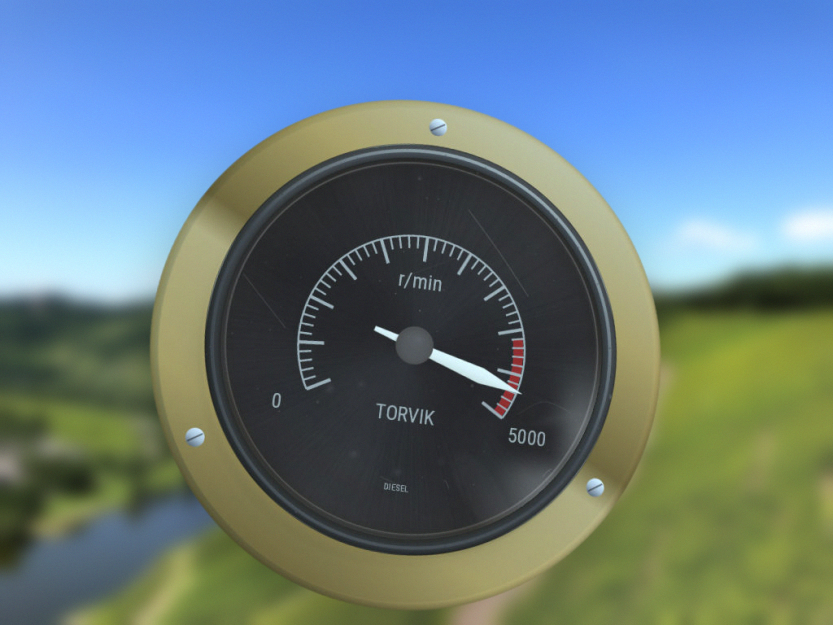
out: 4700 rpm
